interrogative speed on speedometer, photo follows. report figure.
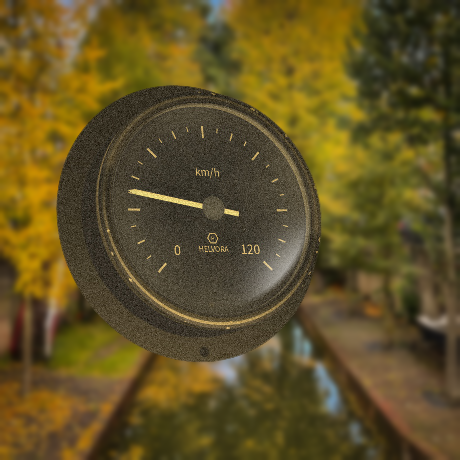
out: 25 km/h
